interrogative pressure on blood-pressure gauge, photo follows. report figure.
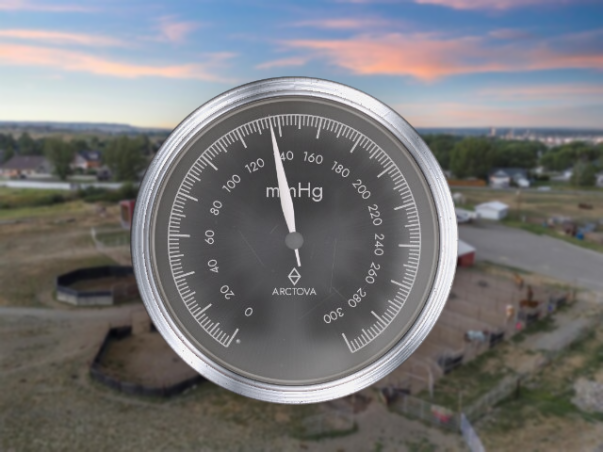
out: 136 mmHg
